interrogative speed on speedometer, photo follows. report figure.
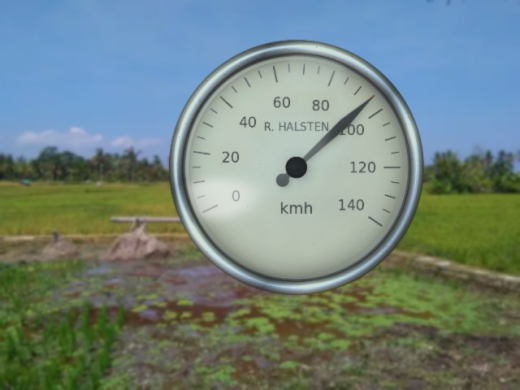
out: 95 km/h
